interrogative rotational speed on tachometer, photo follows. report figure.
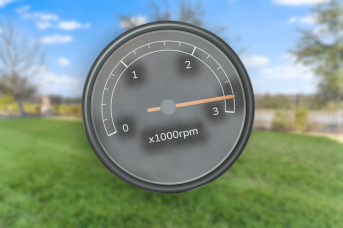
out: 2800 rpm
